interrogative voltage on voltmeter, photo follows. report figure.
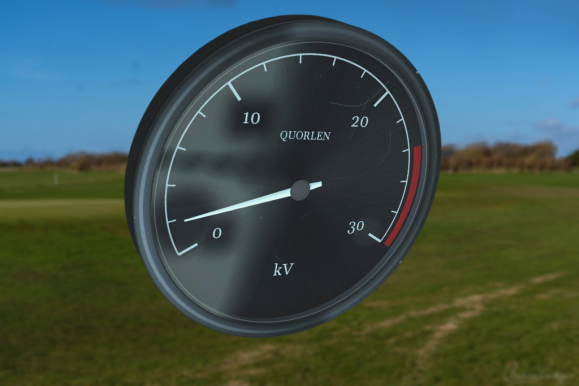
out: 2 kV
